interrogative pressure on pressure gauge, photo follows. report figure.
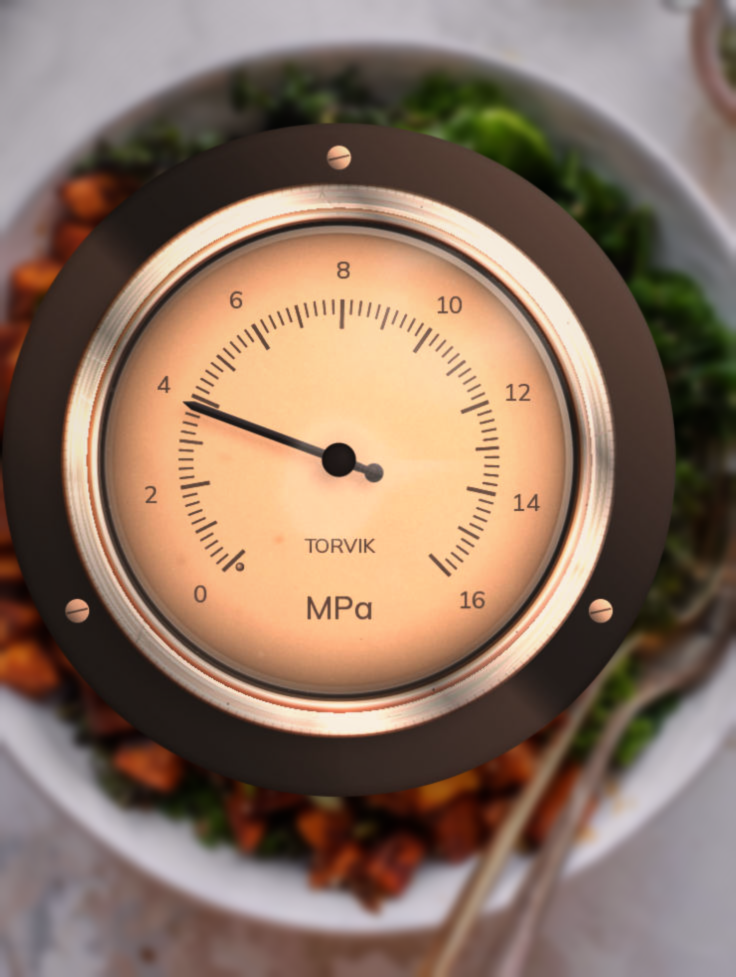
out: 3.8 MPa
